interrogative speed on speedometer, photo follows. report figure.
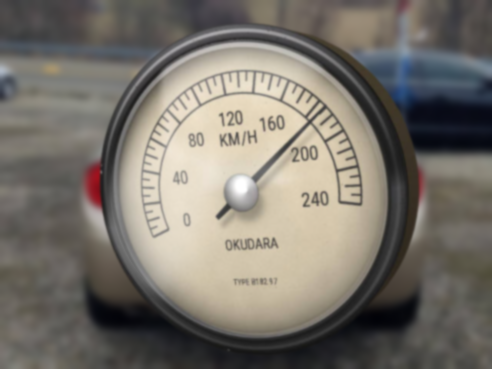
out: 185 km/h
